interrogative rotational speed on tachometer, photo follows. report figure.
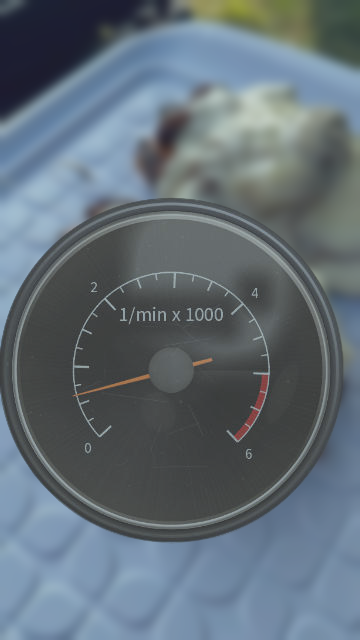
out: 625 rpm
